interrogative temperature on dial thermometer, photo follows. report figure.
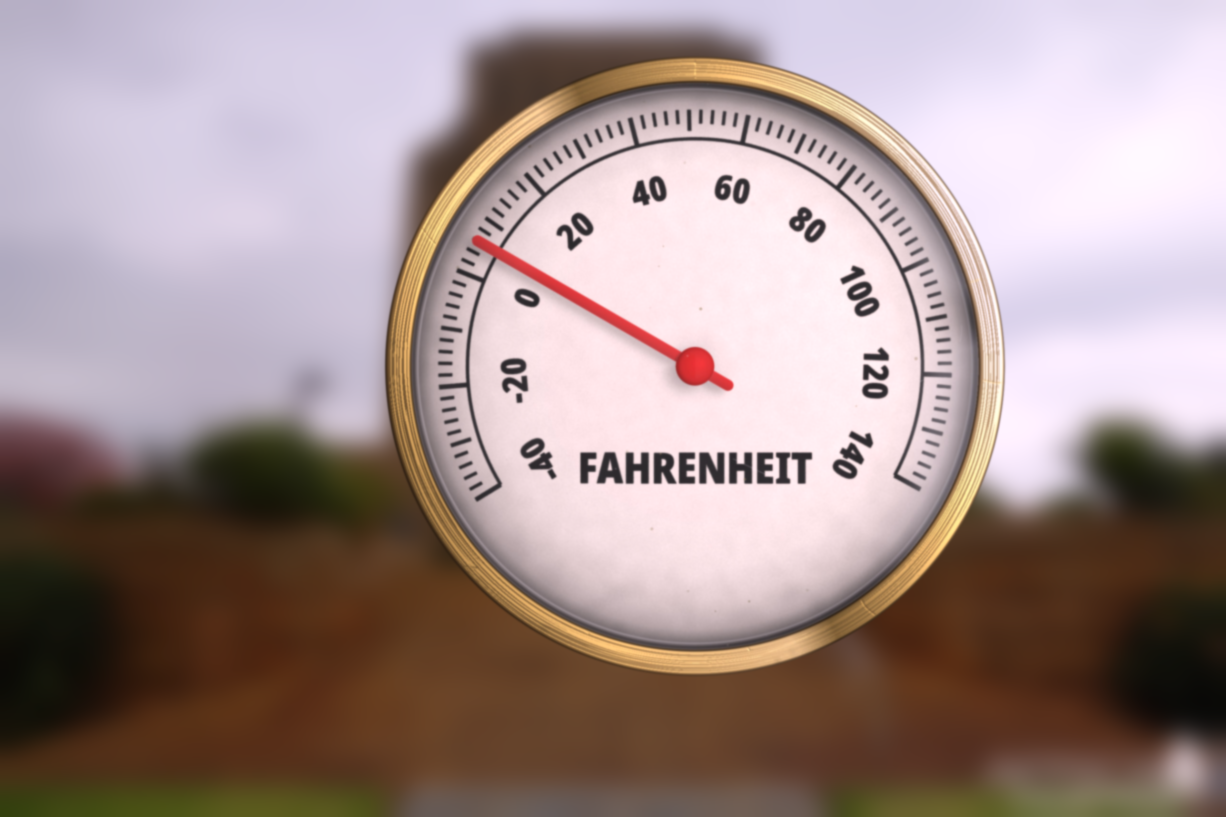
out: 6 °F
